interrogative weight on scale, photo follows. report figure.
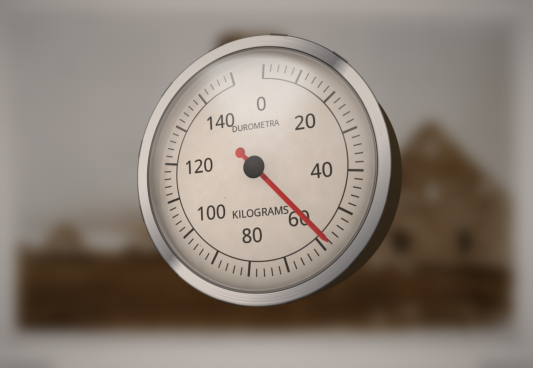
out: 58 kg
